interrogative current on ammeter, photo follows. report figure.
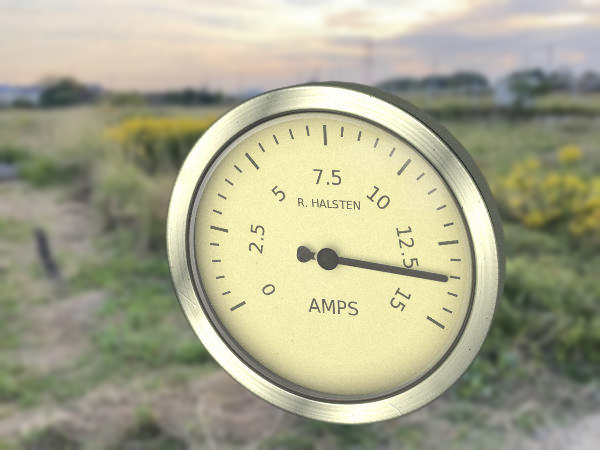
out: 13.5 A
